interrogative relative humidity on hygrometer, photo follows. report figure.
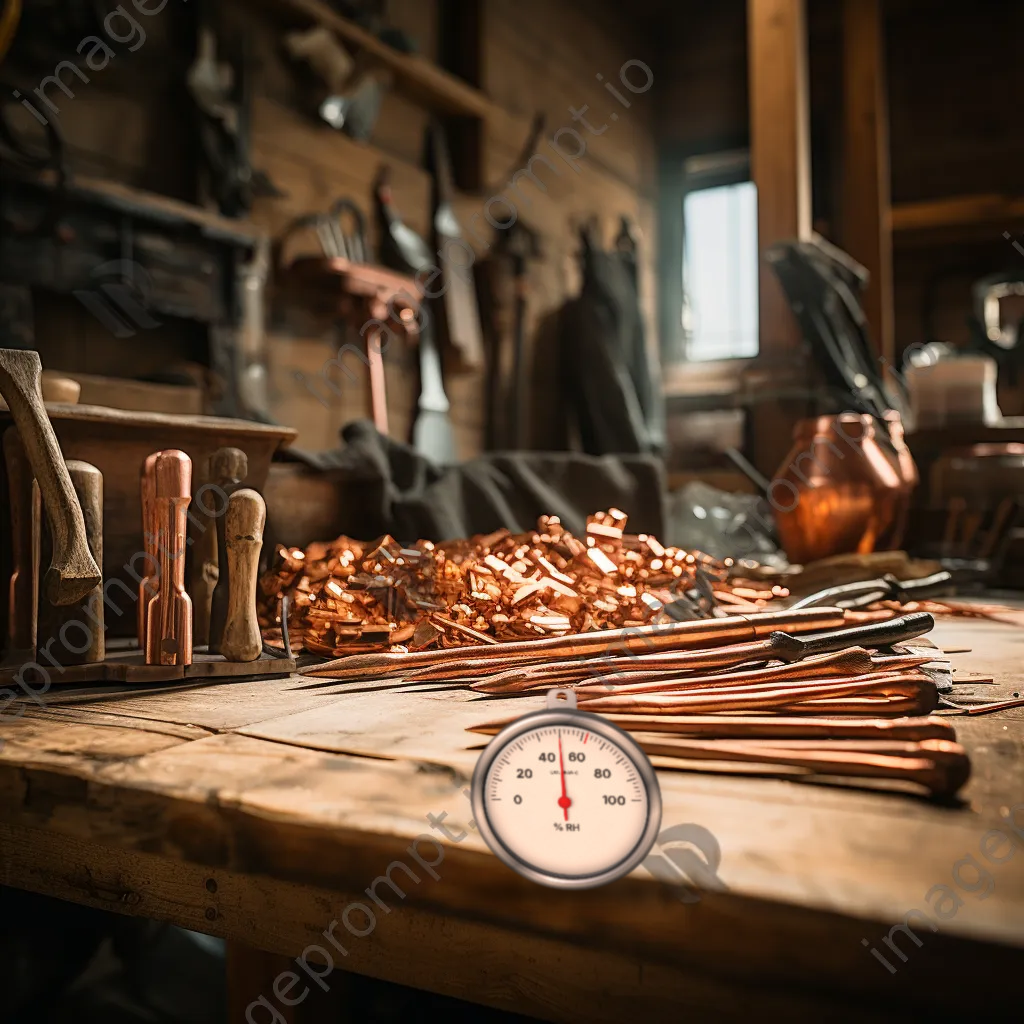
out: 50 %
